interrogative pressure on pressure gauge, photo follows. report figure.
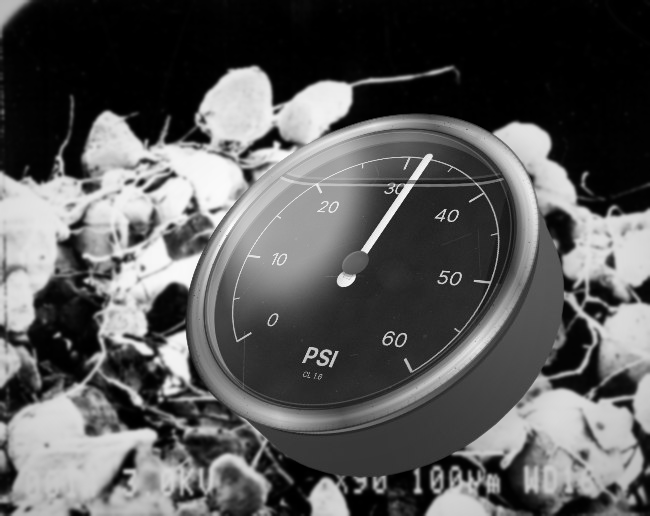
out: 32.5 psi
